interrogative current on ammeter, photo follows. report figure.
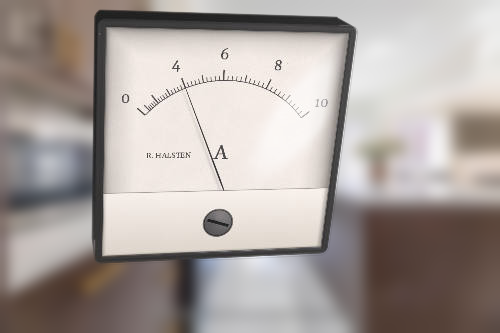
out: 4 A
